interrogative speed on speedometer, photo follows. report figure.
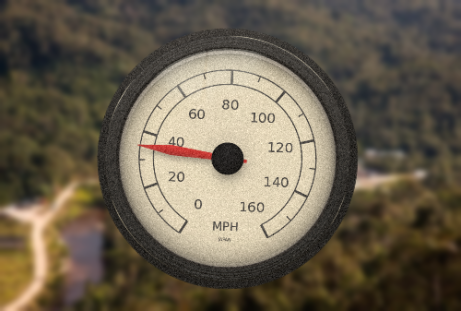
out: 35 mph
